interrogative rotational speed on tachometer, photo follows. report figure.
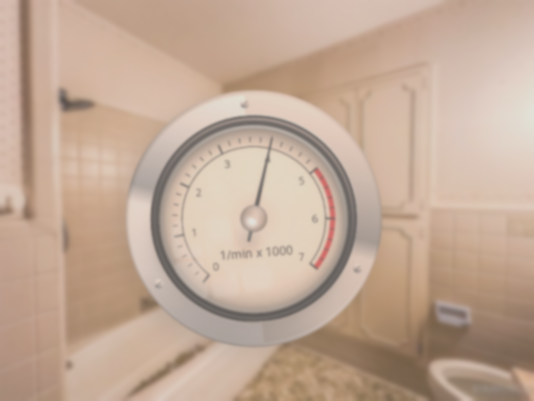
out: 4000 rpm
